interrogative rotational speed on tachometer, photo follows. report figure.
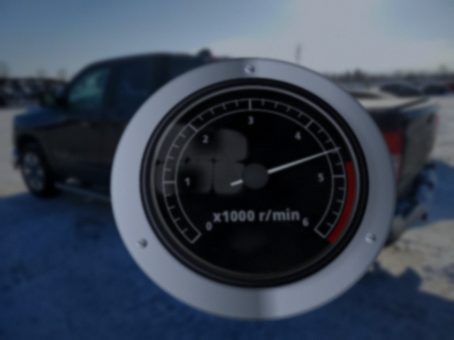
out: 4600 rpm
